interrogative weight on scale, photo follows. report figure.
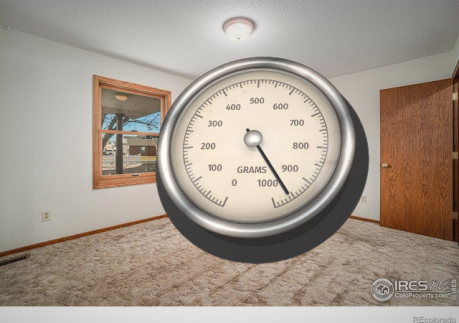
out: 960 g
